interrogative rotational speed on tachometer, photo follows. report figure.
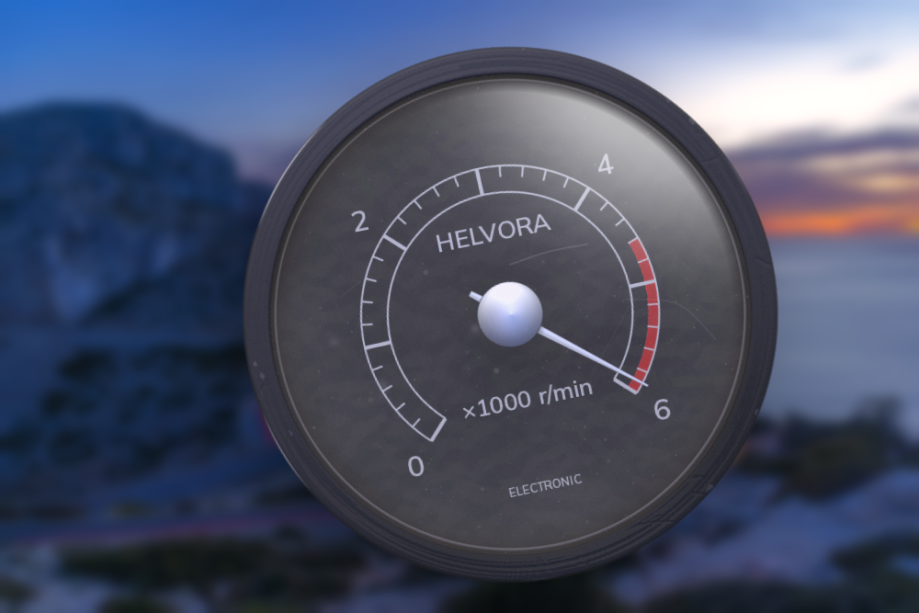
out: 5900 rpm
